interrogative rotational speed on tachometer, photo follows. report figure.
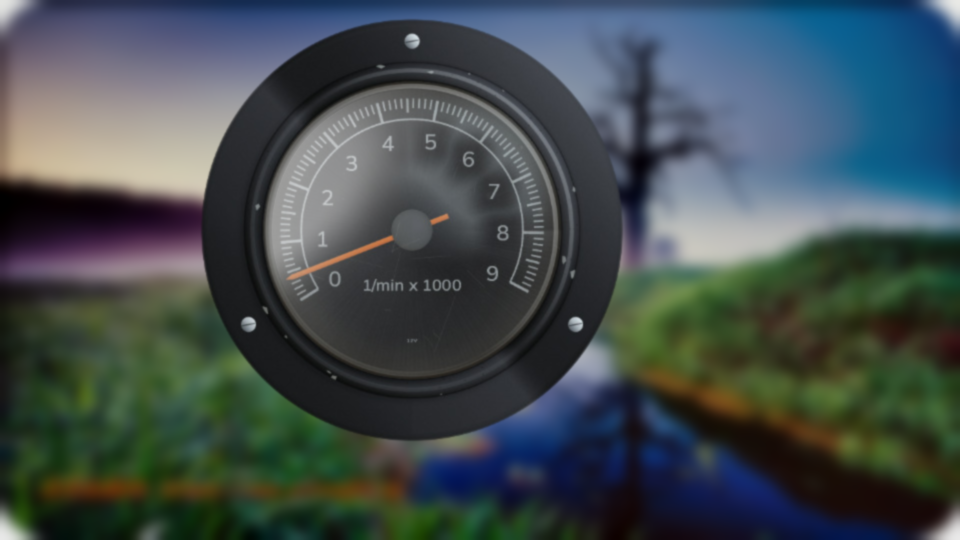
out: 400 rpm
